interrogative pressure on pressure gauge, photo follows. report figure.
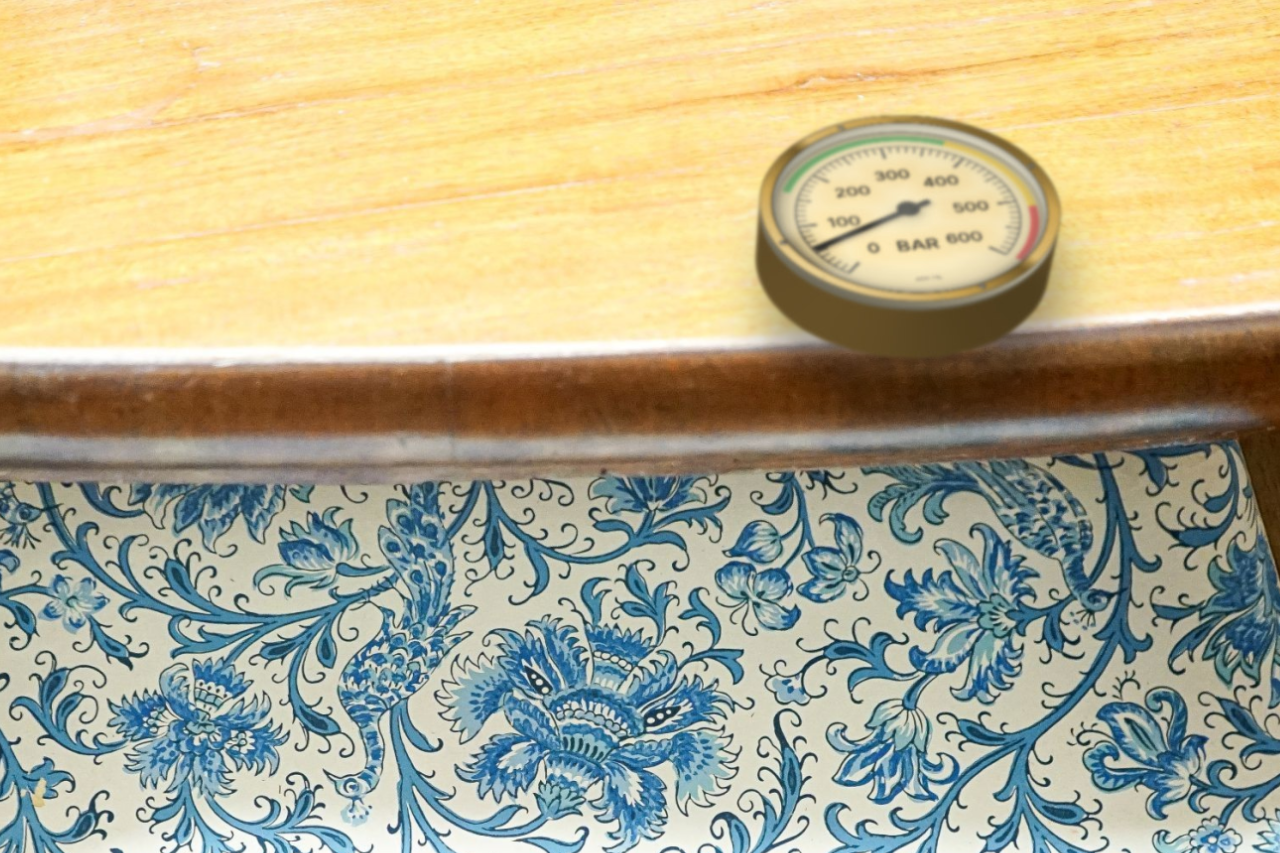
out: 50 bar
